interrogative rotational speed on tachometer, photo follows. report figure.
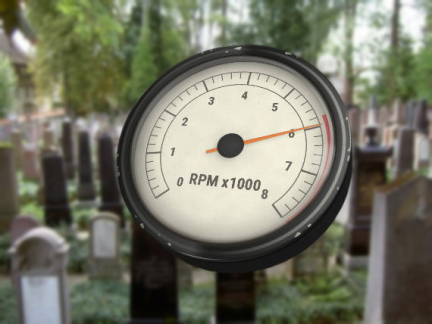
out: 6000 rpm
